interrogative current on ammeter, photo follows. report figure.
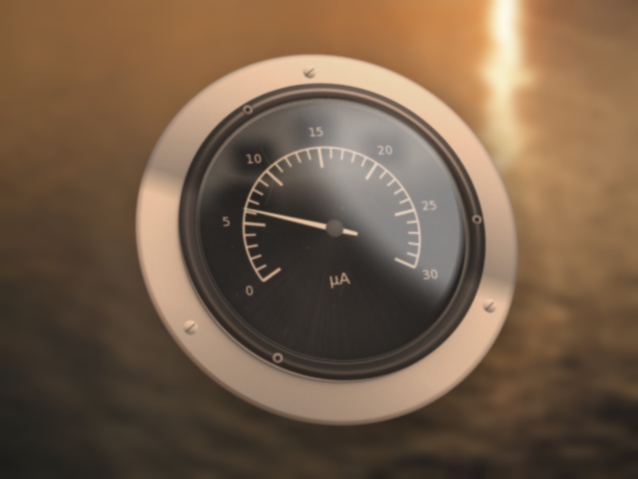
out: 6 µA
